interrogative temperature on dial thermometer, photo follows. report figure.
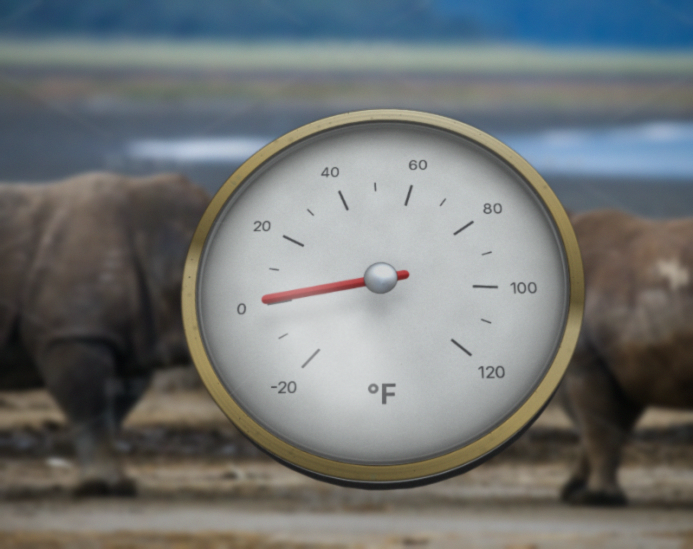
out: 0 °F
